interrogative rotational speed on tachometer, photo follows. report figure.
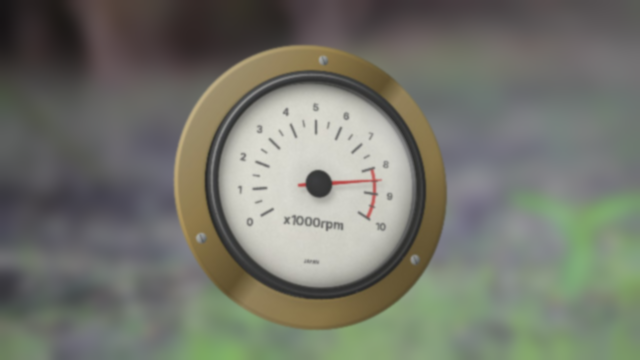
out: 8500 rpm
